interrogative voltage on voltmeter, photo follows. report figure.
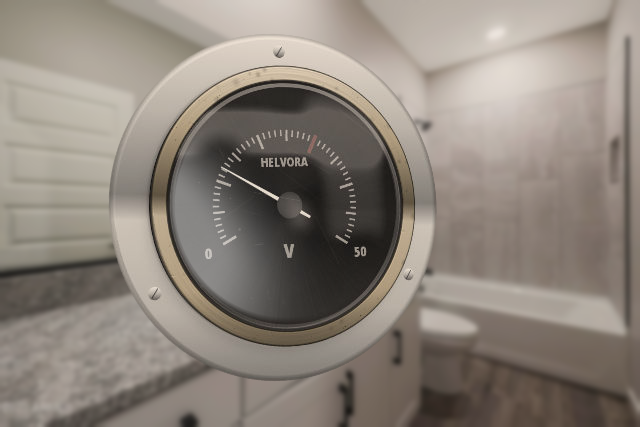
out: 12 V
